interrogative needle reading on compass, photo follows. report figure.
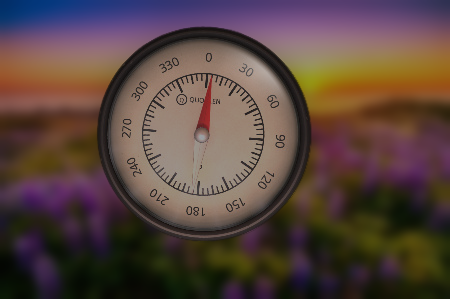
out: 5 °
